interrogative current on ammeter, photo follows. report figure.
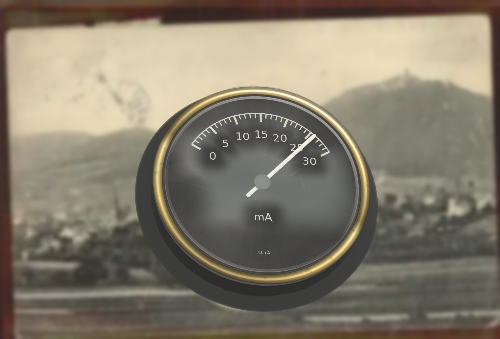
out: 26 mA
